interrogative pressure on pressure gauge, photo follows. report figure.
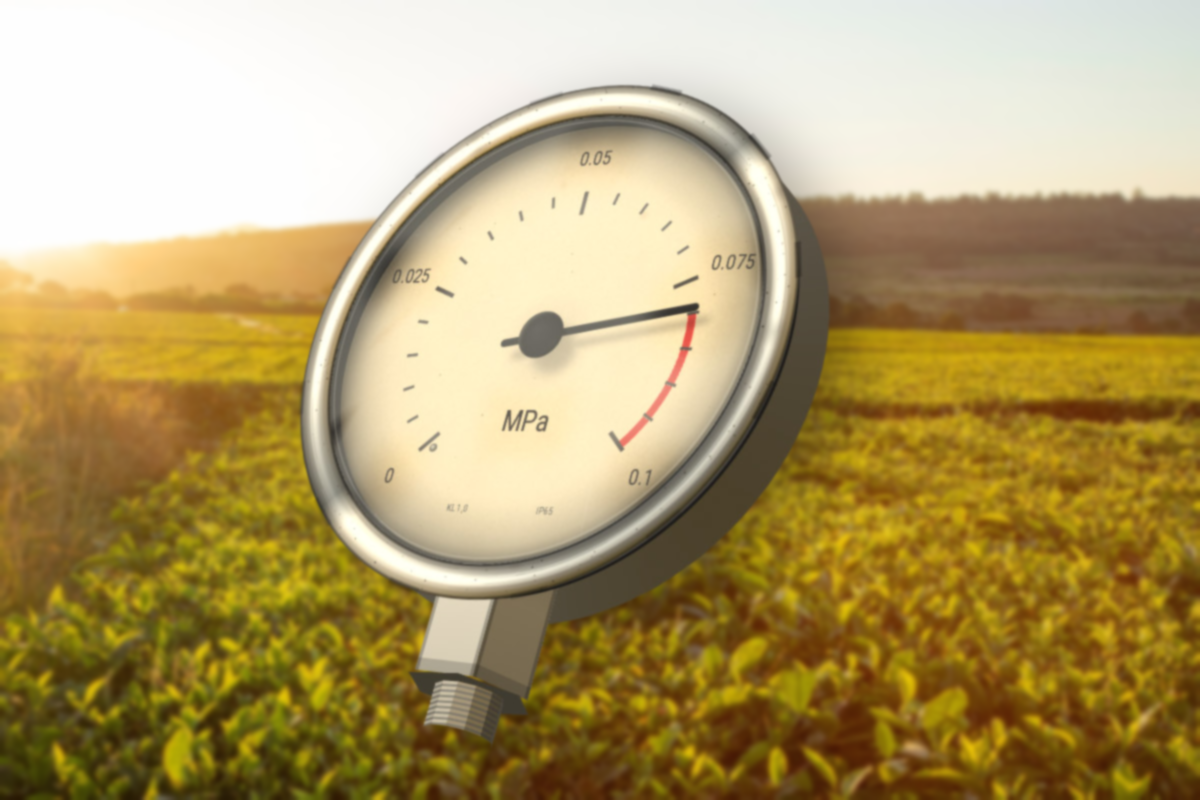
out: 0.08 MPa
